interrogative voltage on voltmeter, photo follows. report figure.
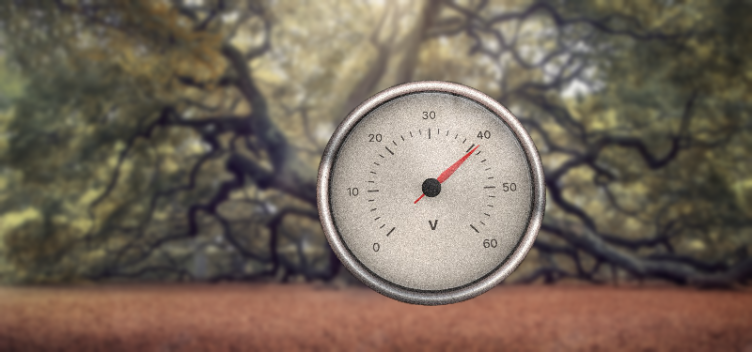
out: 41 V
